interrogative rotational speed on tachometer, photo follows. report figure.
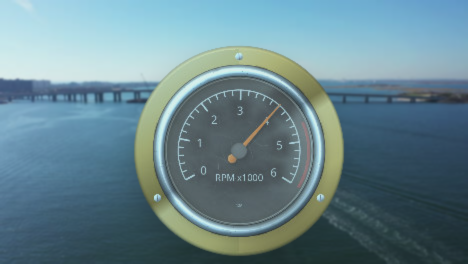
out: 4000 rpm
